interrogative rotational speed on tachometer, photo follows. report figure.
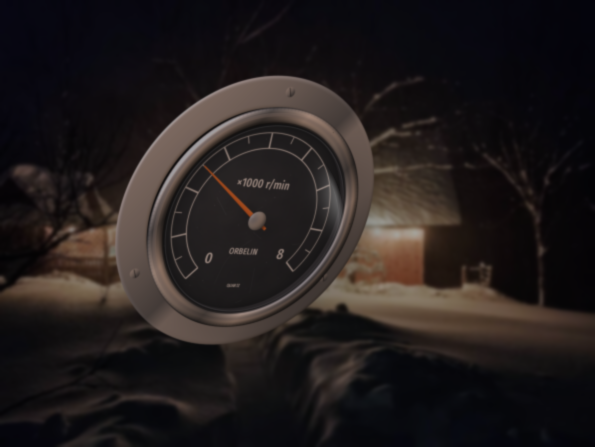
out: 2500 rpm
